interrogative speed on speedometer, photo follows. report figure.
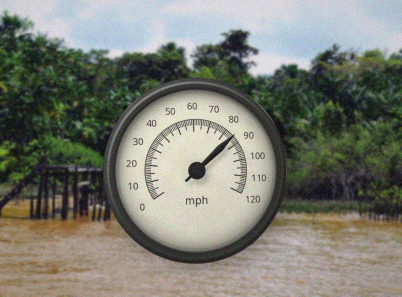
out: 85 mph
